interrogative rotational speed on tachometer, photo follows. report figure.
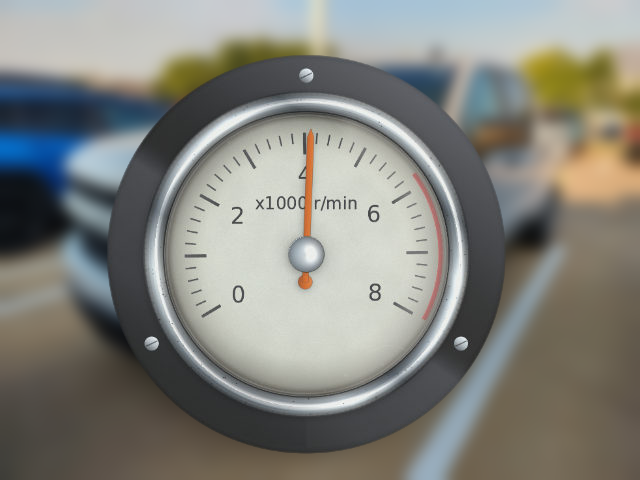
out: 4100 rpm
